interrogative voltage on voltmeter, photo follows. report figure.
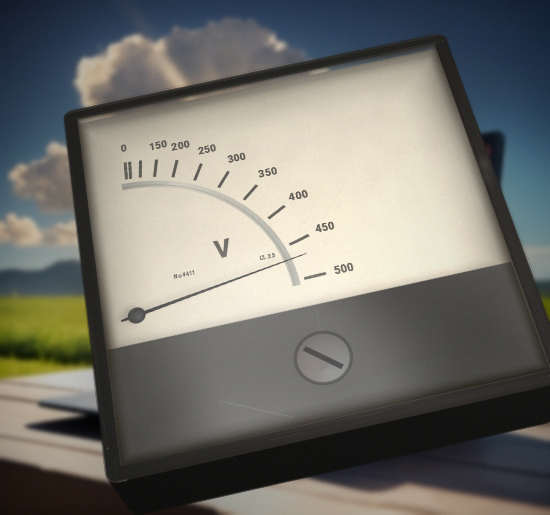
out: 475 V
